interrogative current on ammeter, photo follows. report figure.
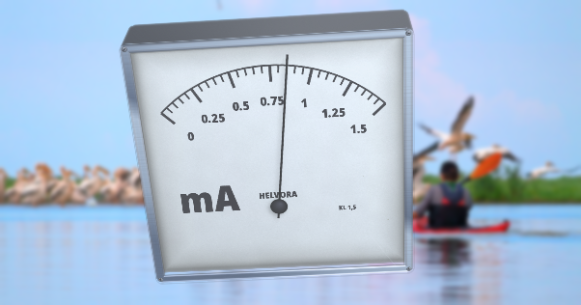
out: 0.85 mA
